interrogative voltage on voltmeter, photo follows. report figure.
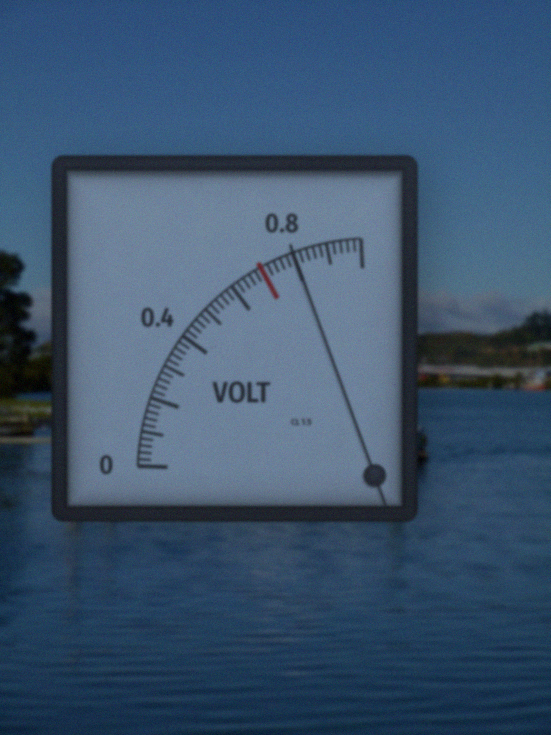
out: 0.8 V
